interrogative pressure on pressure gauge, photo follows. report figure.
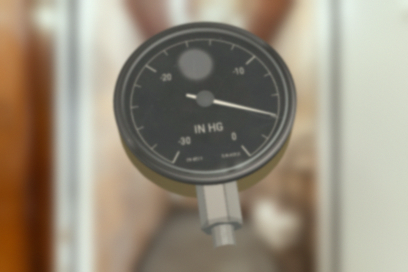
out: -4 inHg
